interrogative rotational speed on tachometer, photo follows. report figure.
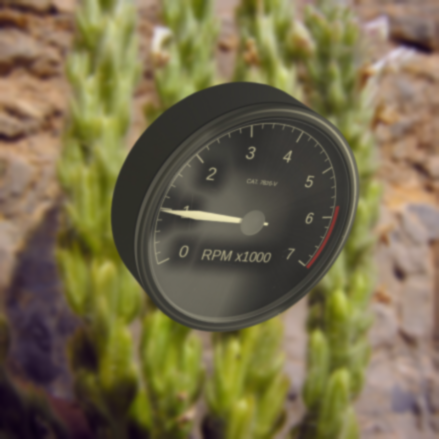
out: 1000 rpm
